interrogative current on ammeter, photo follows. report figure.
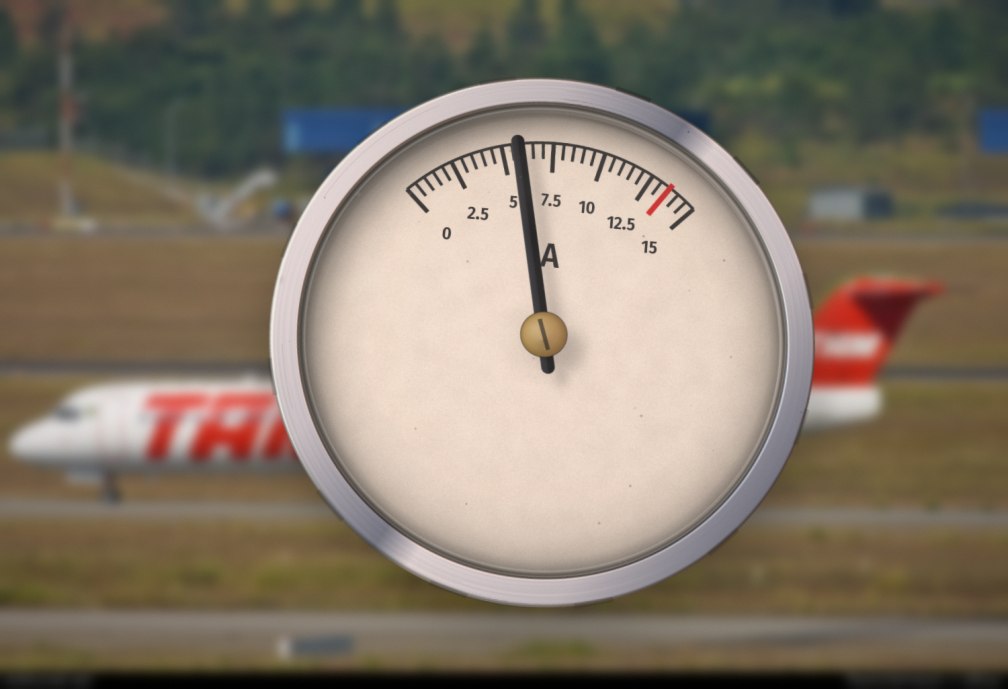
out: 5.75 A
